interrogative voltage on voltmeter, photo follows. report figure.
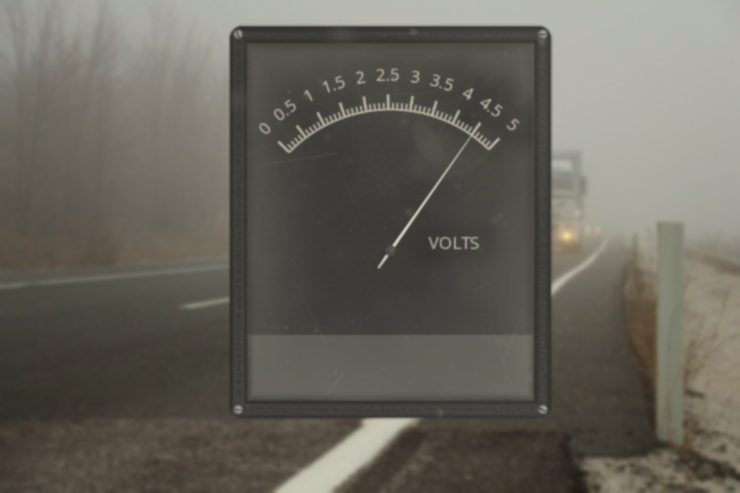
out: 4.5 V
